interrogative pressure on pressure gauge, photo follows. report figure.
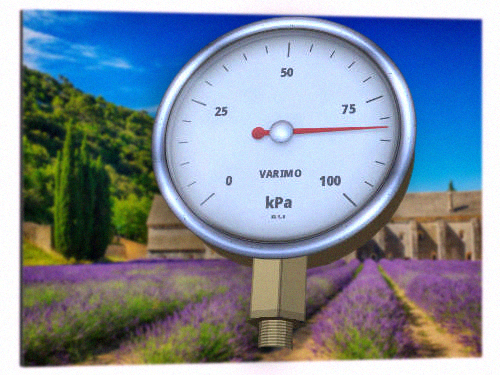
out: 82.5 kPa
